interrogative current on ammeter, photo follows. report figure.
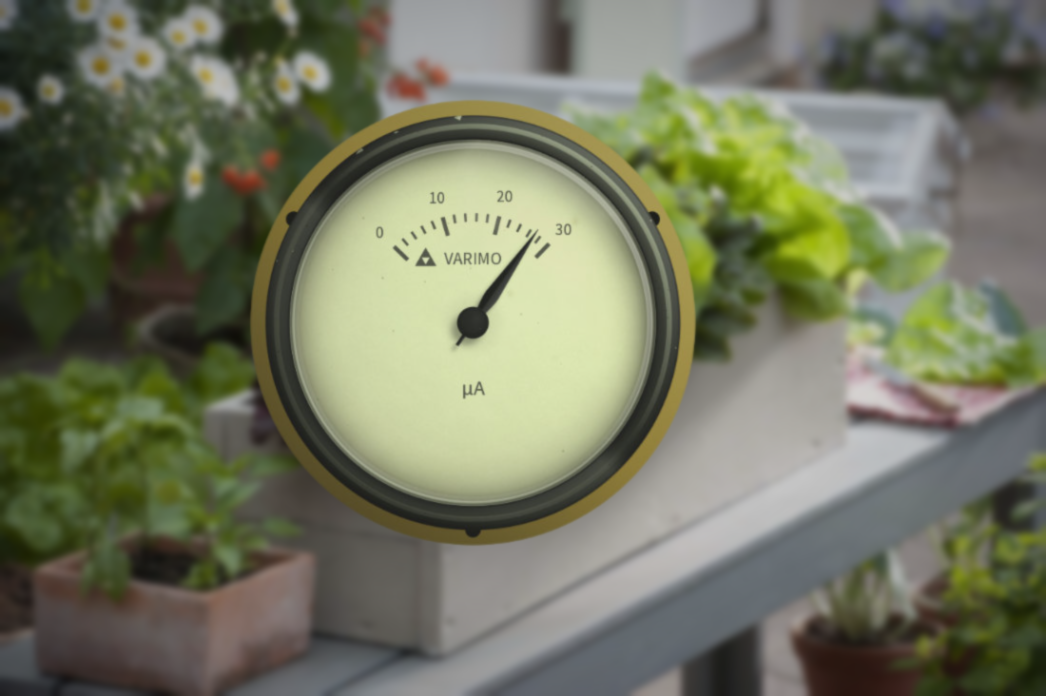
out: 27 µA
